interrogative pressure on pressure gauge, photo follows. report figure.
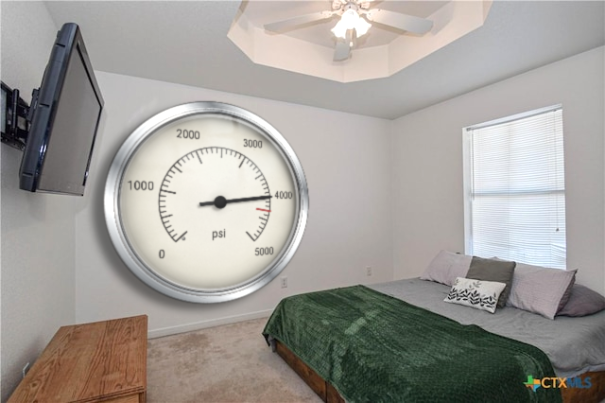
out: 4000 psi
